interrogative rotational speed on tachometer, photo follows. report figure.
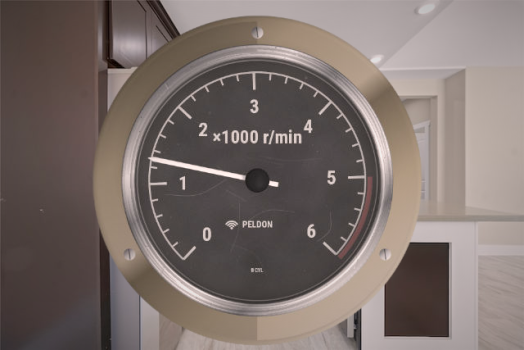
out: 1300 rpm
